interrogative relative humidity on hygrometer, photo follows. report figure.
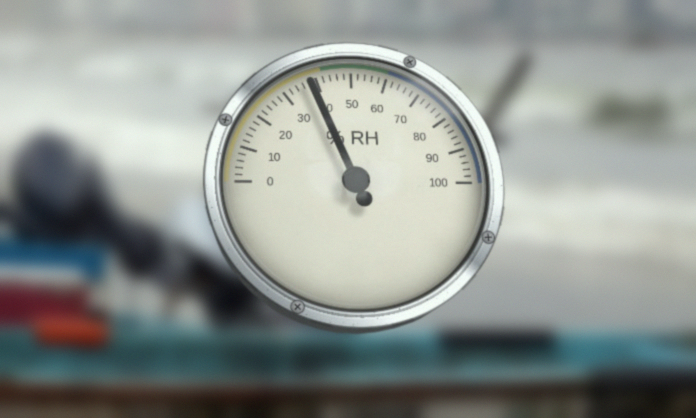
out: 38 %
